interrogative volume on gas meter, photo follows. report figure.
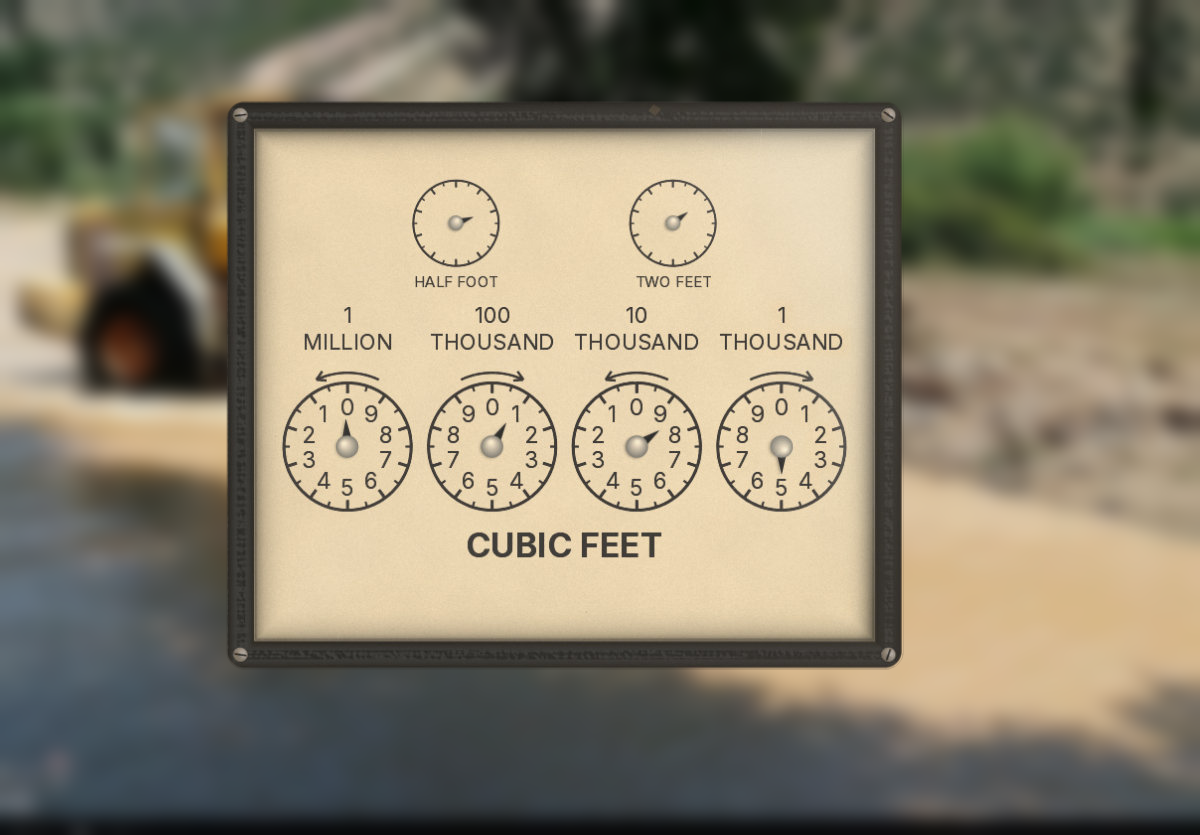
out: 8500 ft³
